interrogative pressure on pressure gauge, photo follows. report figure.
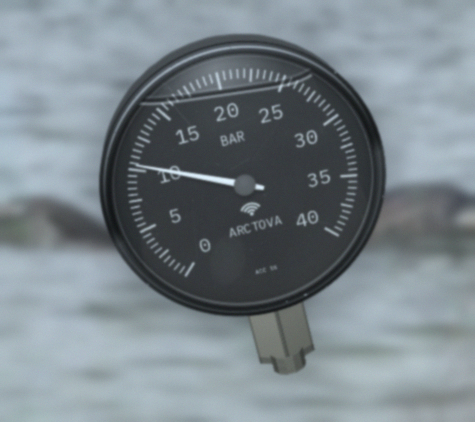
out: 10.5 bar
